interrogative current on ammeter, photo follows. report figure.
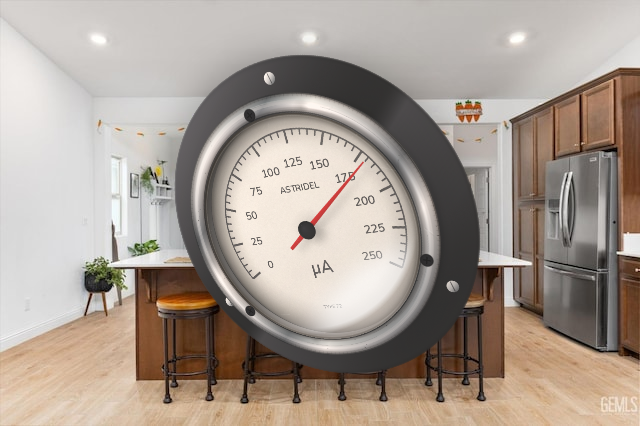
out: 180 µA
